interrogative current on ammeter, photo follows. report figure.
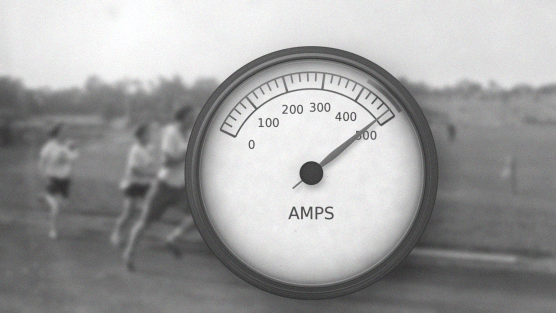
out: 480 A
